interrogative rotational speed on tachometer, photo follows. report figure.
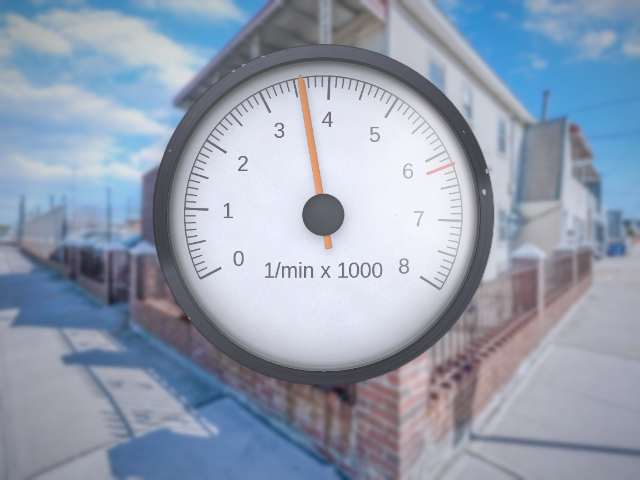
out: 3600 rpm
